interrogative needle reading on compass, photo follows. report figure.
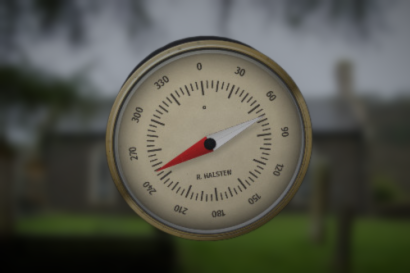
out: 250 °
